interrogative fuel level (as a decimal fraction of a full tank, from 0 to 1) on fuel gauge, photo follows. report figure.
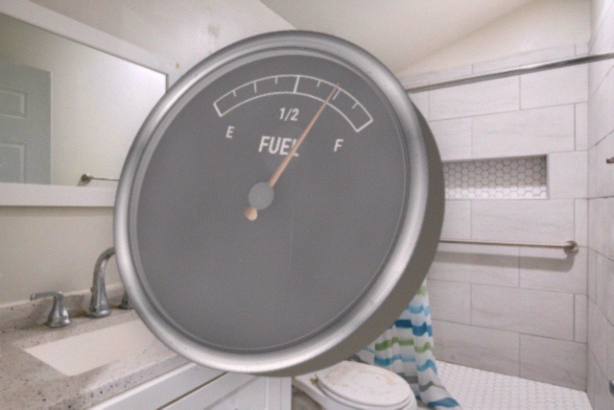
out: 0.75
